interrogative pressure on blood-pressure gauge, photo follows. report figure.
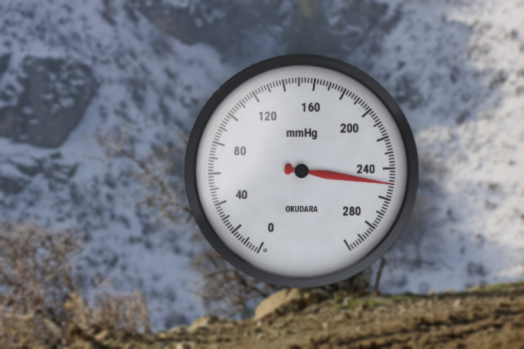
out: 250 mmHg
